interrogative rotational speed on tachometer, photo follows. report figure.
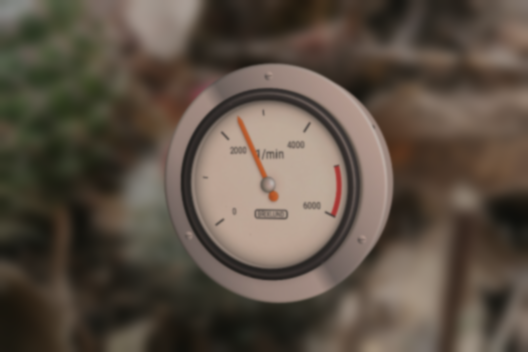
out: 2500 rpm
